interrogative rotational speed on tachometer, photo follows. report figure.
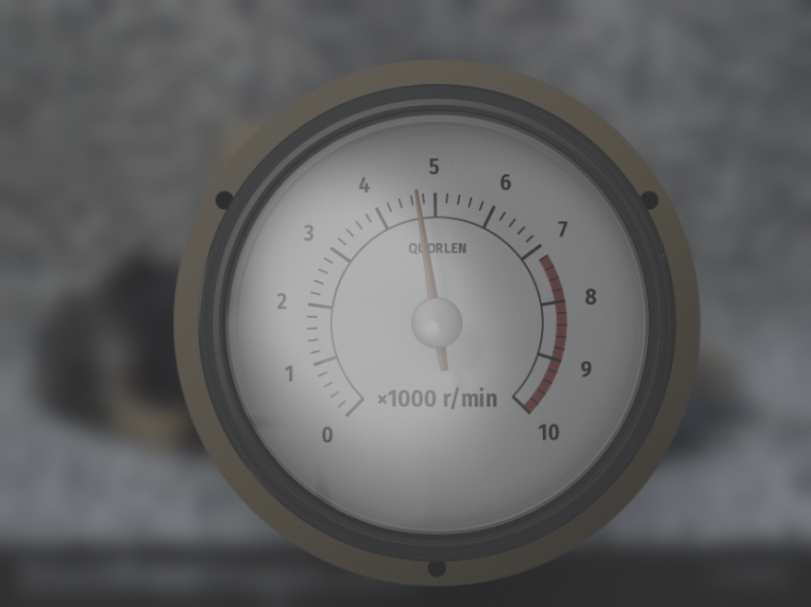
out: 4700 rpm
